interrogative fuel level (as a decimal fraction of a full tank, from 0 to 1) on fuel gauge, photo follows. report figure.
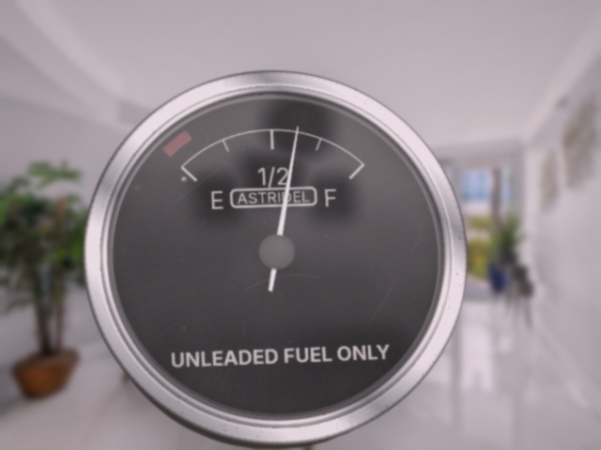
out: 0.625
